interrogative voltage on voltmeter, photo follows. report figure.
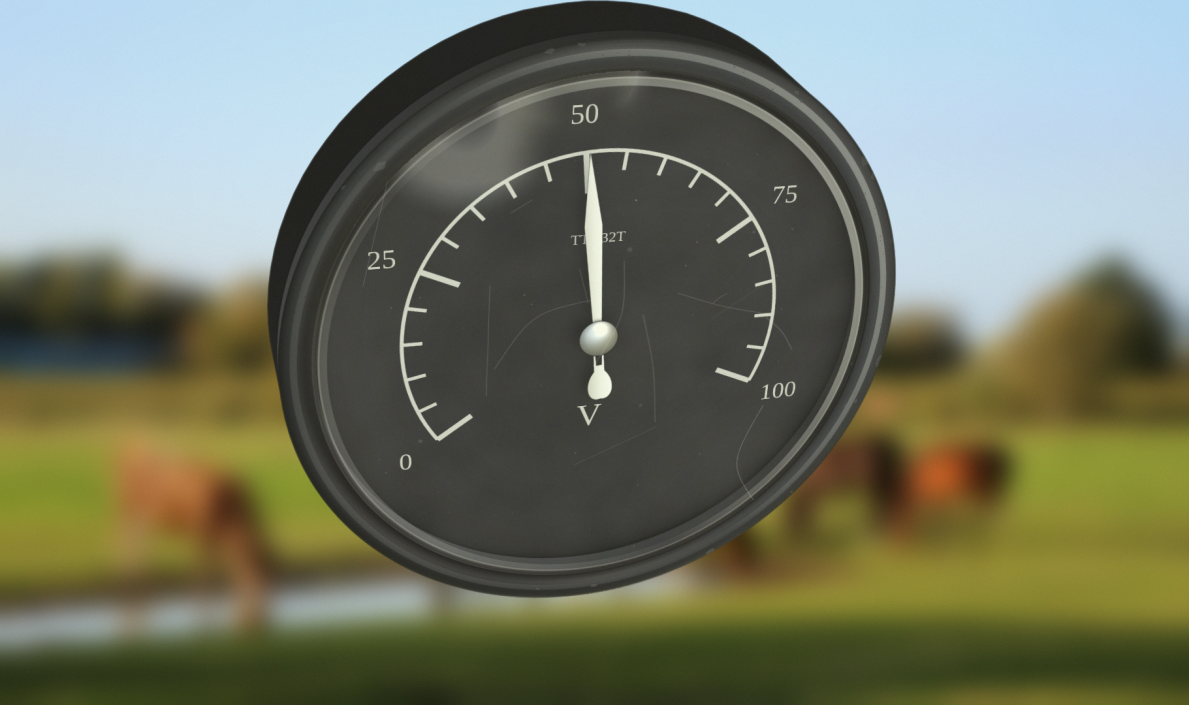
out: 50 V
